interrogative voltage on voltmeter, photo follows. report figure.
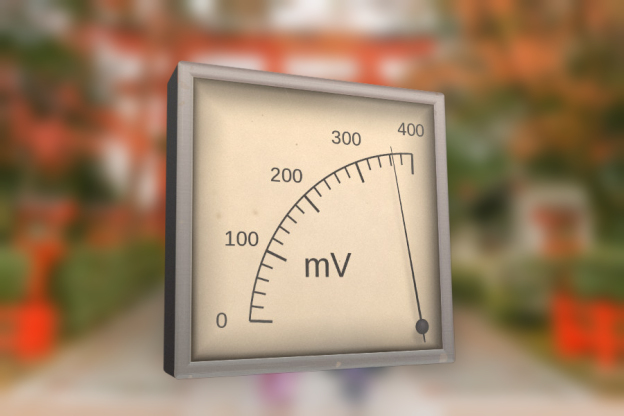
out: 360 mV
